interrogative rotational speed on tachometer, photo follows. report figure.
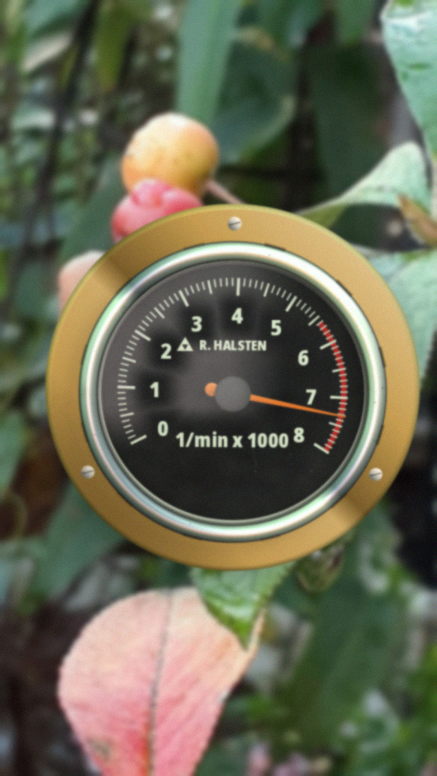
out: 7300 rpm
